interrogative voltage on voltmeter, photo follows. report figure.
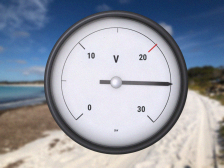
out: 25 V
